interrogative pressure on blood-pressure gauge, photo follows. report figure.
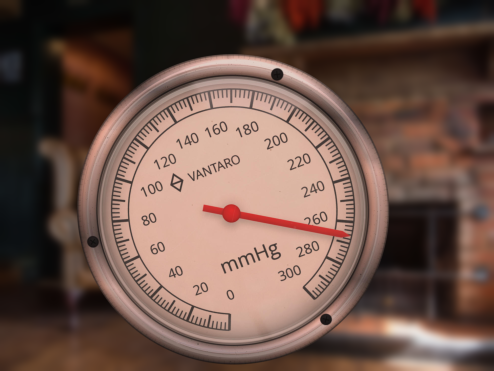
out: 266 mmHg
